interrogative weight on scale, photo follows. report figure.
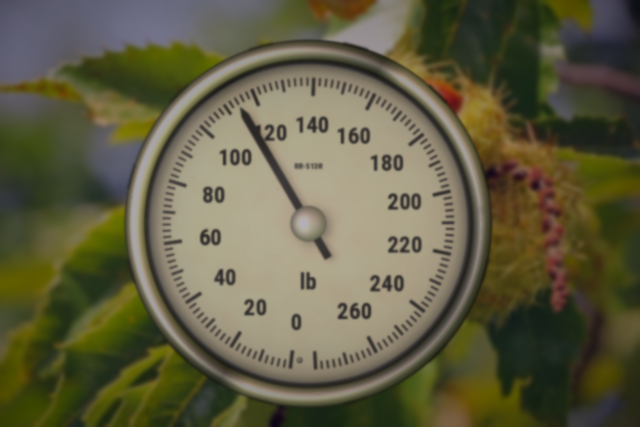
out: 114 lb
